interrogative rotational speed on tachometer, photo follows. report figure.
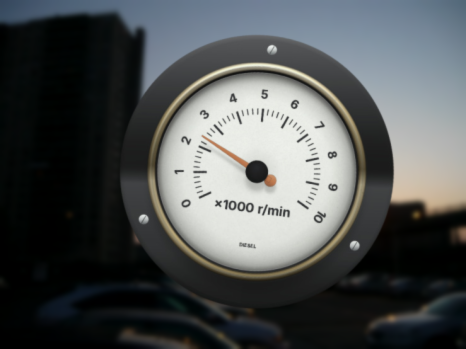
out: 2400 rpm
